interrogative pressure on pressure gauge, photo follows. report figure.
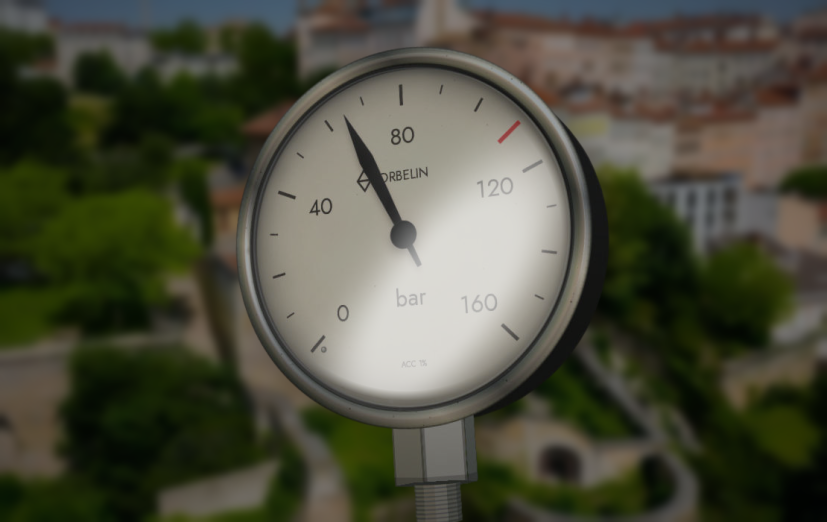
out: 65 bar
